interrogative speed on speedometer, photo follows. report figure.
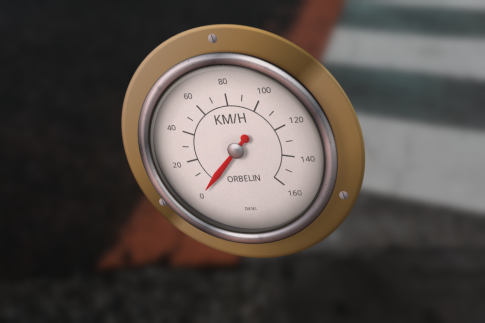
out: 0 km/h
